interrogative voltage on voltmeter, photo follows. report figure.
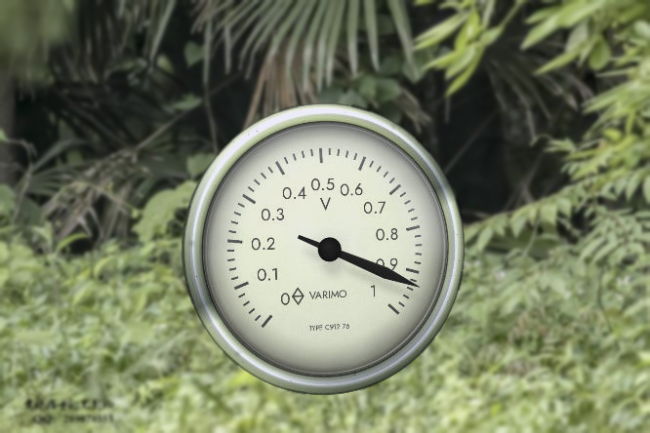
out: 0.93 V
